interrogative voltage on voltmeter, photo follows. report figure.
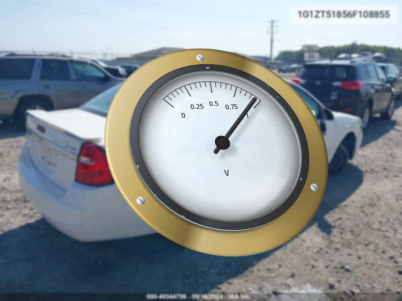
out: 0.95 V
